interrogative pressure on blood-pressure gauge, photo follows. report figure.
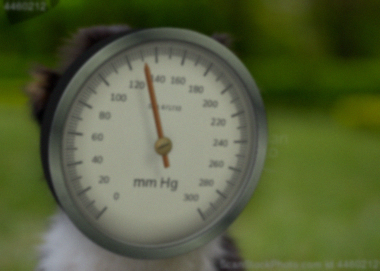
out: 130 mmHg
